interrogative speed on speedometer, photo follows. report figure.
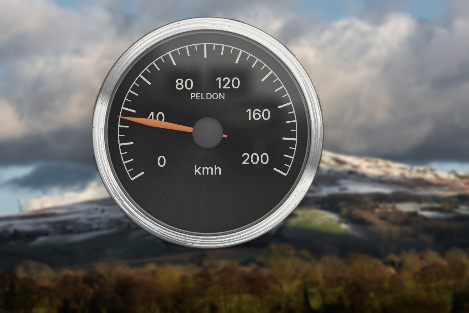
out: 35 km/h
